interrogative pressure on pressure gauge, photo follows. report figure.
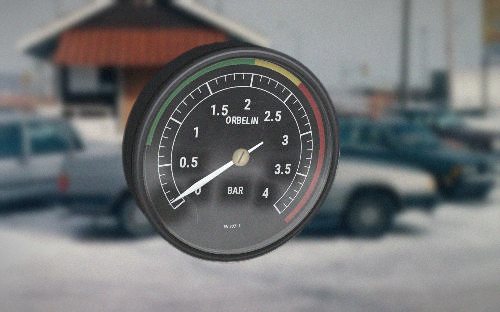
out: 0.1 bar
